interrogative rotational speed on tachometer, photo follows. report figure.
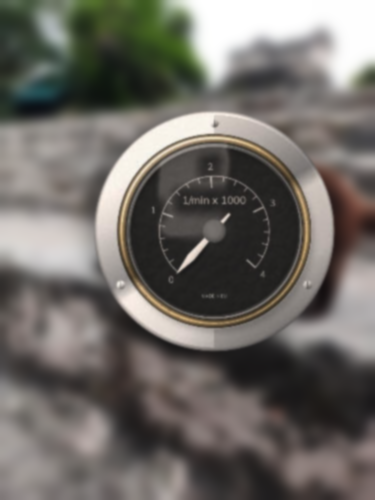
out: 0 rpm
